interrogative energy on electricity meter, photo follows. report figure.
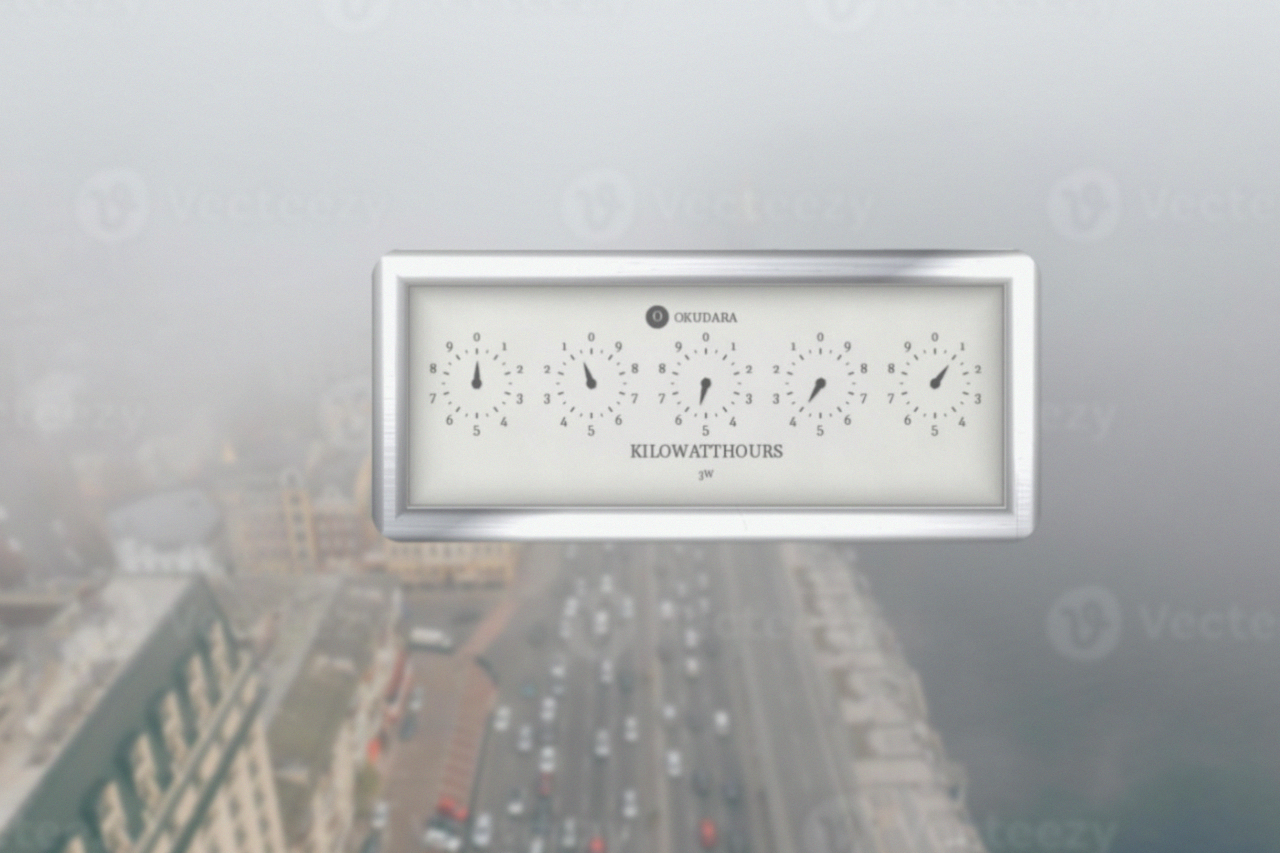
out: 541 kWh
